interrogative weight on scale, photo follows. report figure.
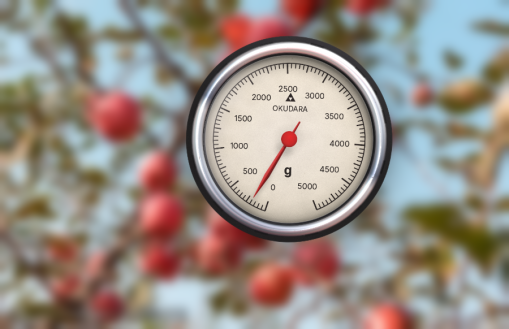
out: 200 g
